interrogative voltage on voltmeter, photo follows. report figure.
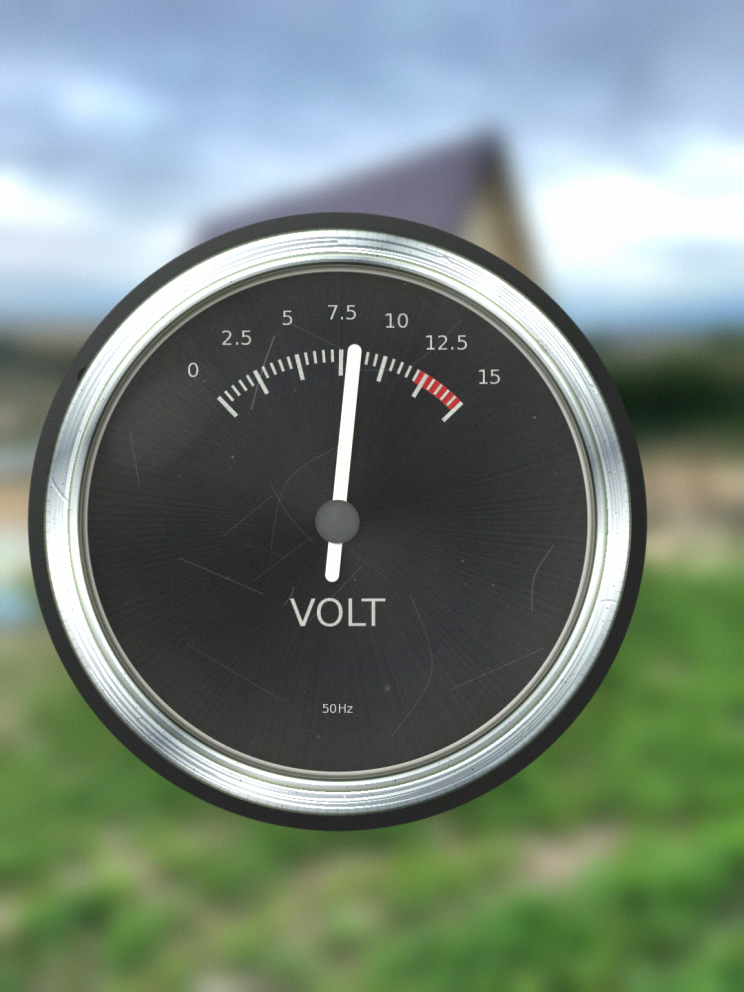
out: 8.25 V
